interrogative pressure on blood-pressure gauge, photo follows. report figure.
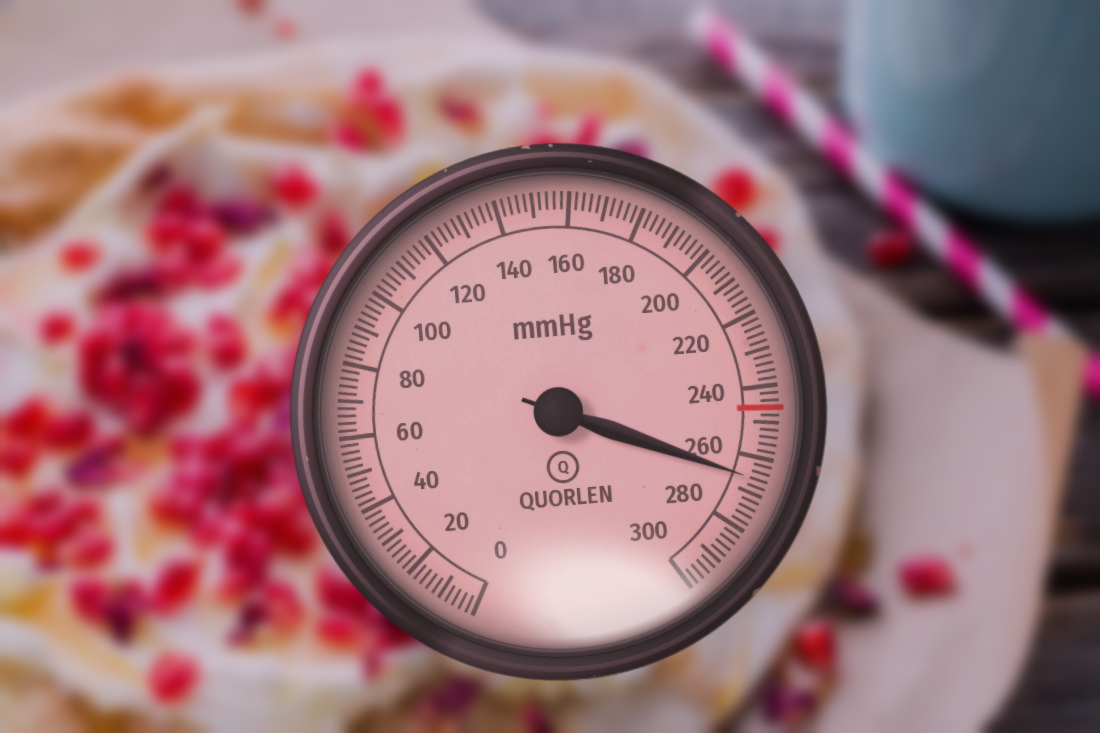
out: 266 mmHg
